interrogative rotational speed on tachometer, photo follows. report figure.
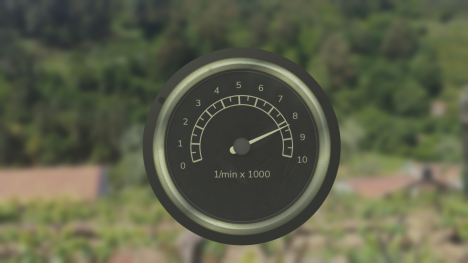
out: 8250 rpm
